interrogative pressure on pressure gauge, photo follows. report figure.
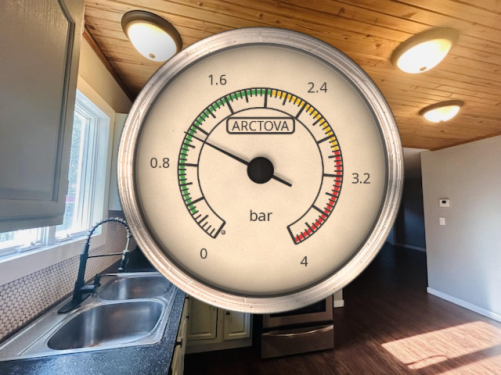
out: 1.1 bar
